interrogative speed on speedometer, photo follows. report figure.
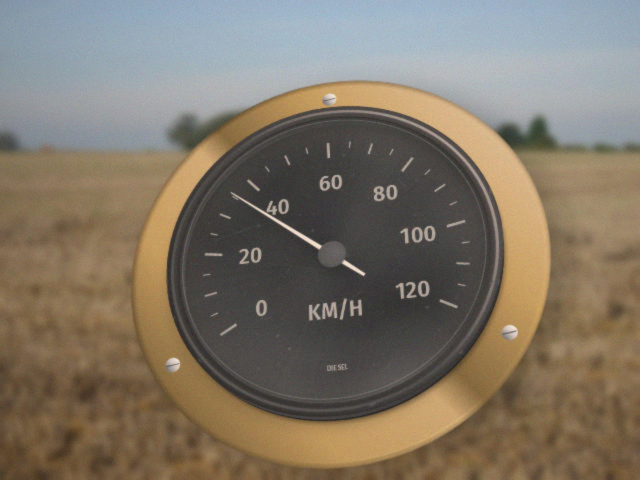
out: 35 km/h
